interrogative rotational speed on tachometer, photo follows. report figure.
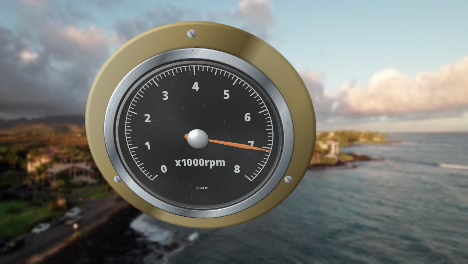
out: 7000 rpm
